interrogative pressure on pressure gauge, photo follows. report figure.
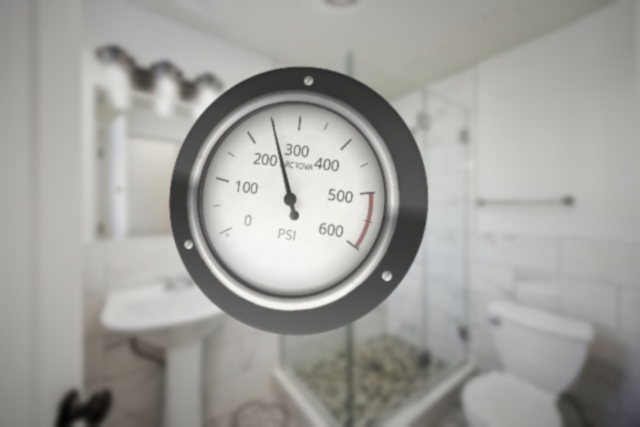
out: 250 psi
